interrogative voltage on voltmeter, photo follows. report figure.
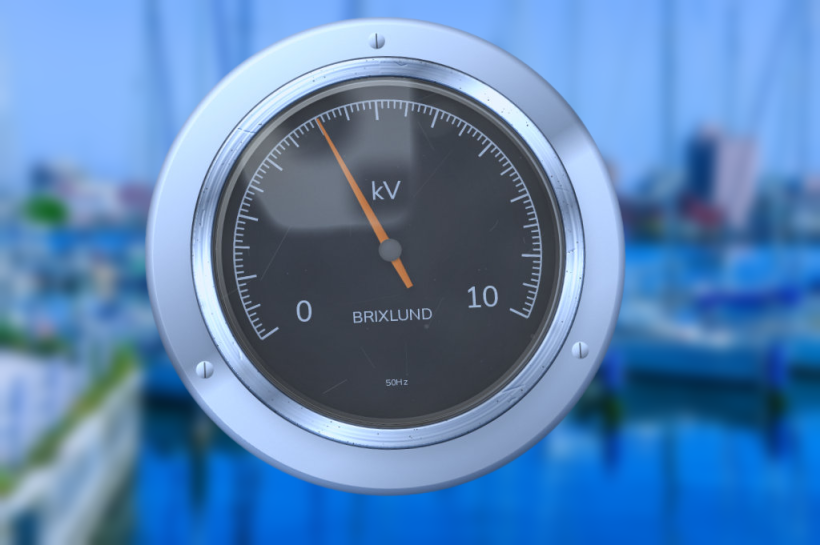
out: 4 kV
